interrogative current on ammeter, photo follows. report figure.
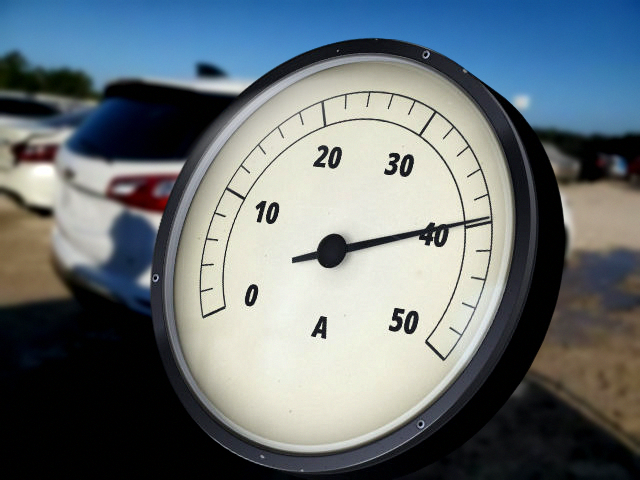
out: 40 A
